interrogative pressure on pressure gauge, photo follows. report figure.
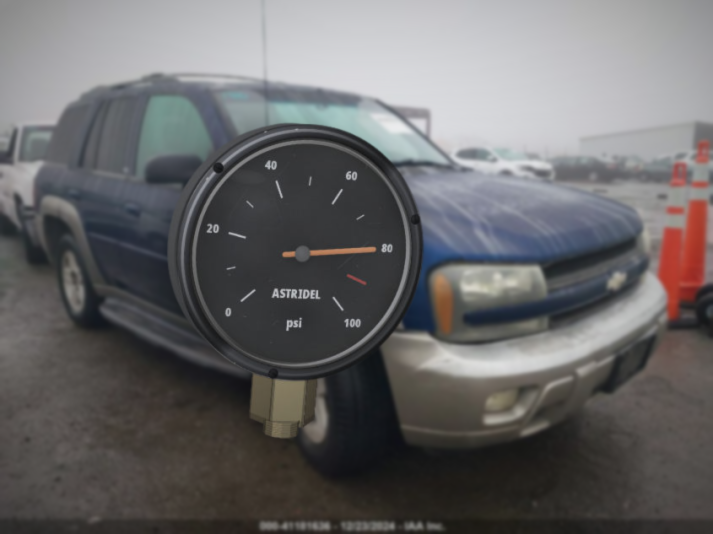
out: 80 psi
